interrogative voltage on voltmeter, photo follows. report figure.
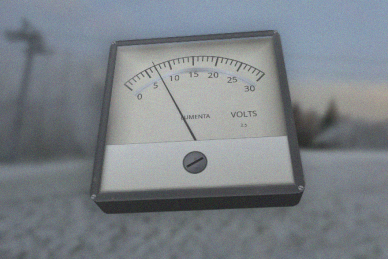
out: 7 V
